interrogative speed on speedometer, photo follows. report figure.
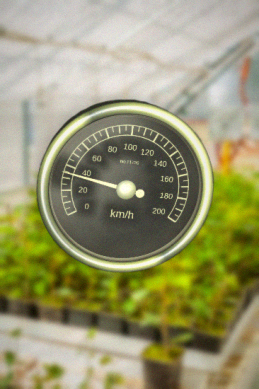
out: 35 km/h
